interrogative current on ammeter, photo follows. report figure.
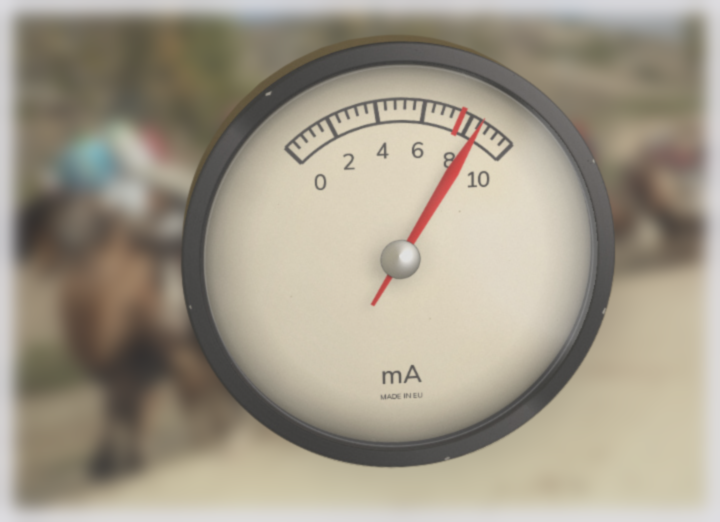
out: 8.4 mA
